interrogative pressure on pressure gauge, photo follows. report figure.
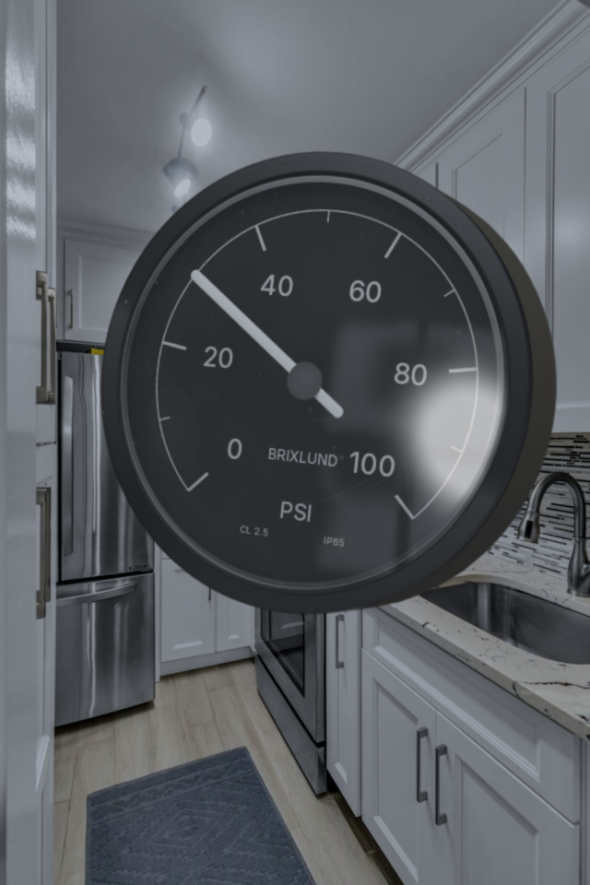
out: 30 psi
